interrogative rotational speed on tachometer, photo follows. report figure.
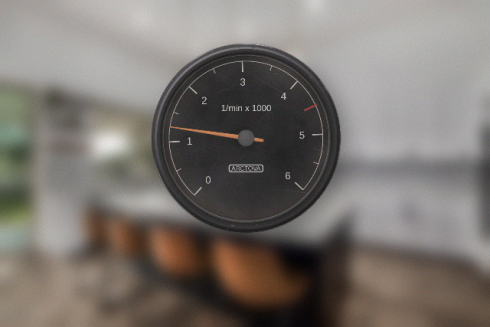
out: 1250 rpm
